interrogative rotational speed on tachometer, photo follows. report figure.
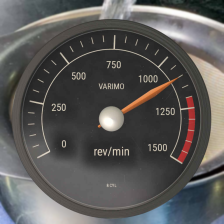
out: 1100 rpm
